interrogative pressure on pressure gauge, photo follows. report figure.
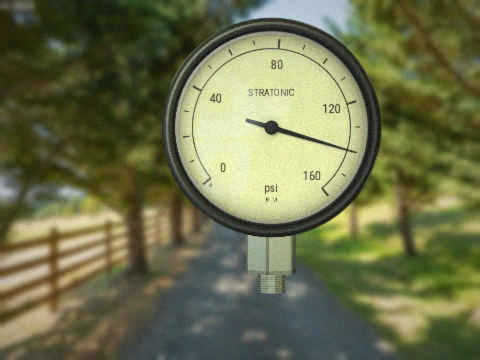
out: 140 psi
